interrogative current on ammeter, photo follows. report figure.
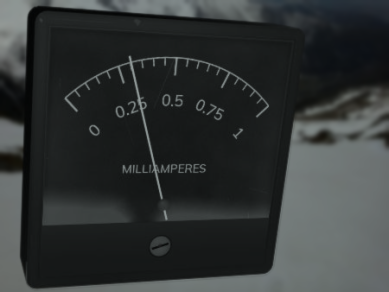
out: 0.3 mA
